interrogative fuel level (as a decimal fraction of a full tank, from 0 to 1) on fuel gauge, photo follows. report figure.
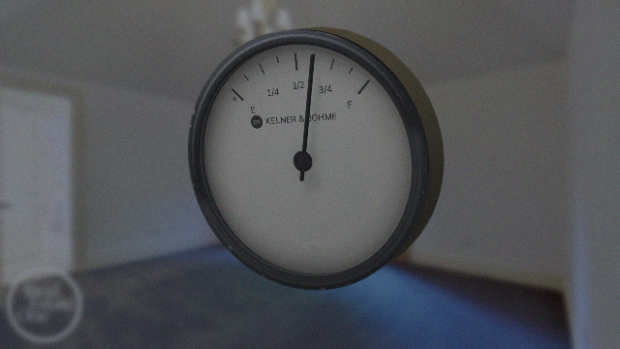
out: 0.625
